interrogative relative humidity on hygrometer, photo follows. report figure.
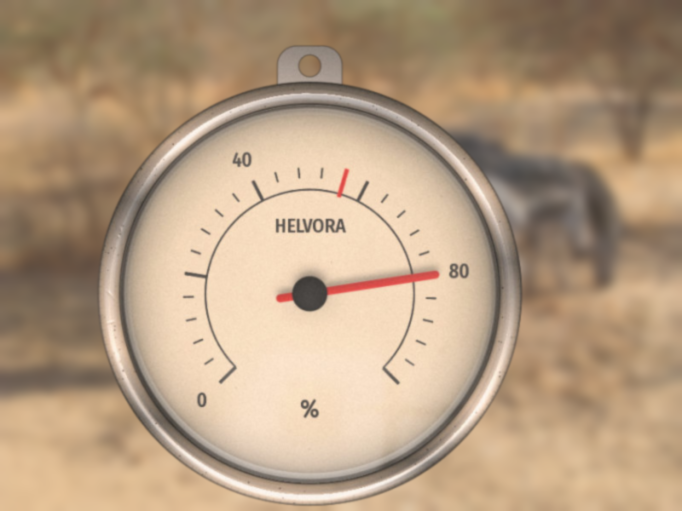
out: 80 %
